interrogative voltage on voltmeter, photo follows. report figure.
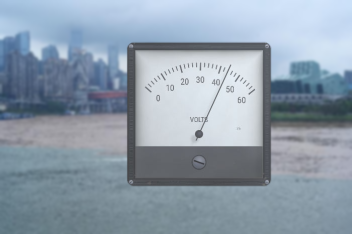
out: 44 V
